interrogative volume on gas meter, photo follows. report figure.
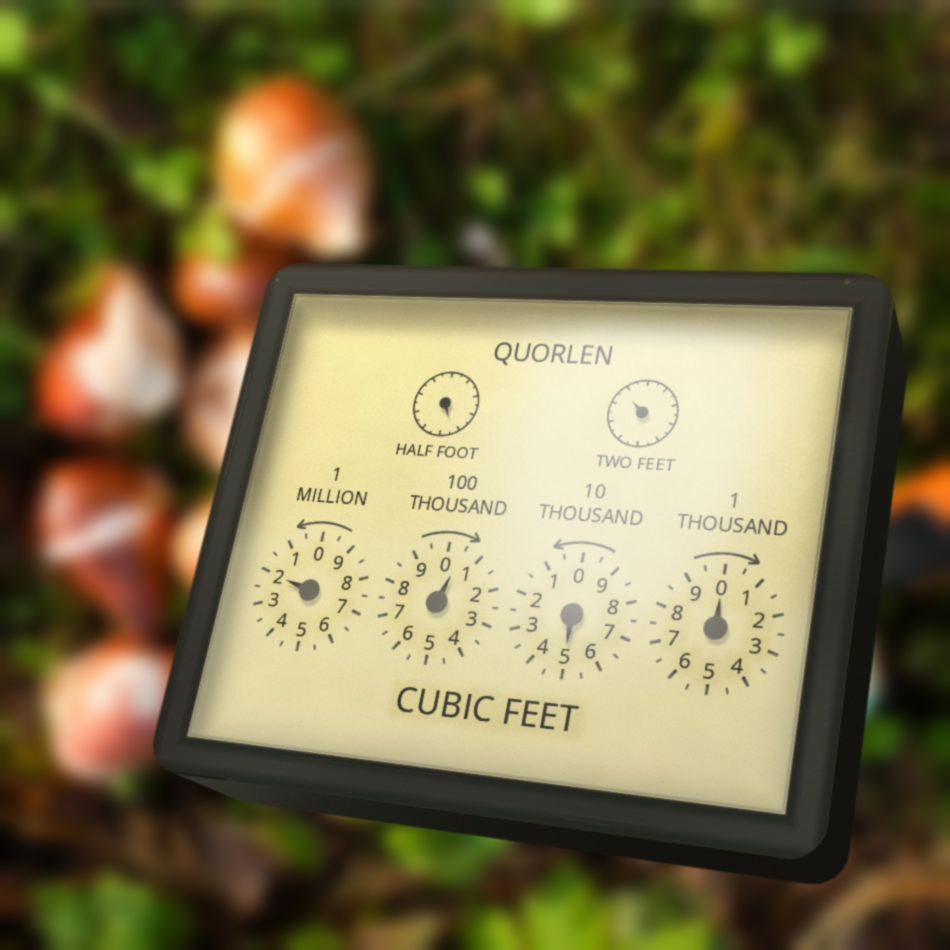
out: 205000 ft³
